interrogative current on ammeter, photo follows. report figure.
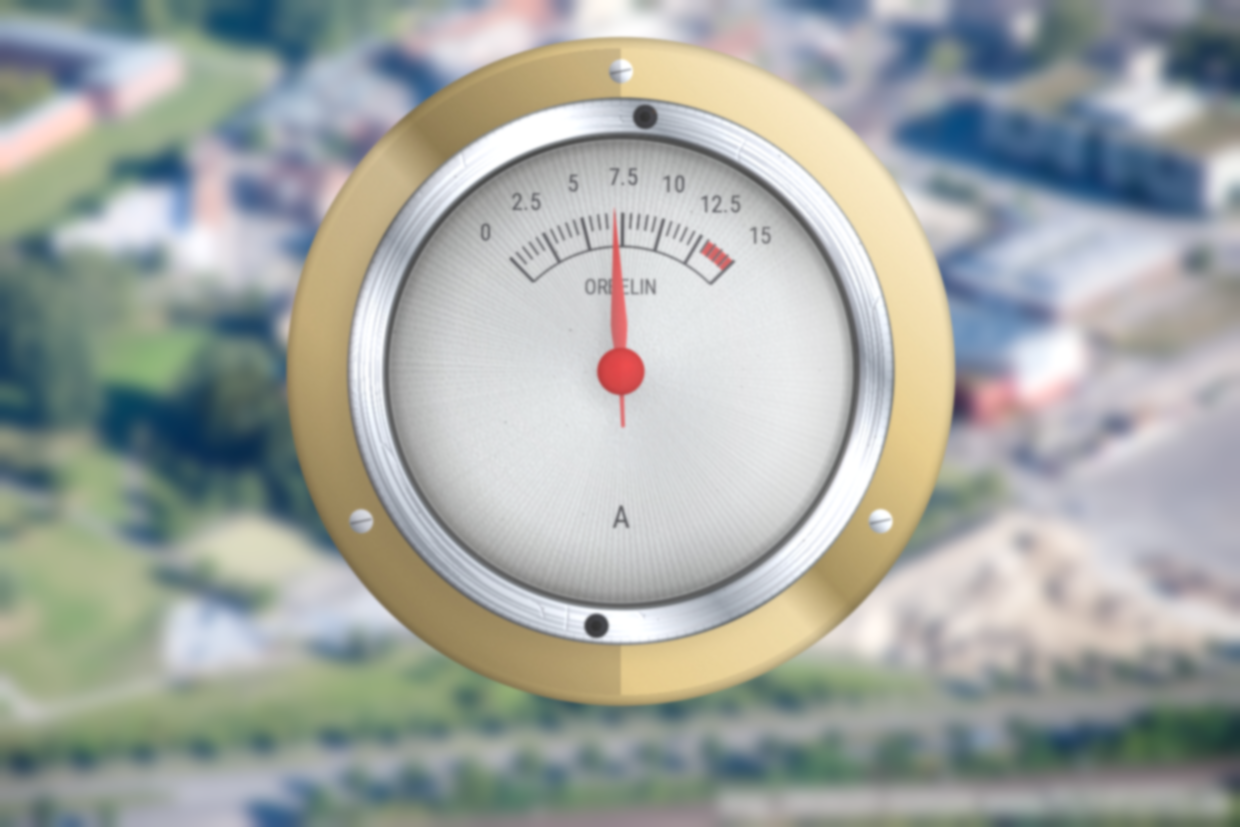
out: 7 A
